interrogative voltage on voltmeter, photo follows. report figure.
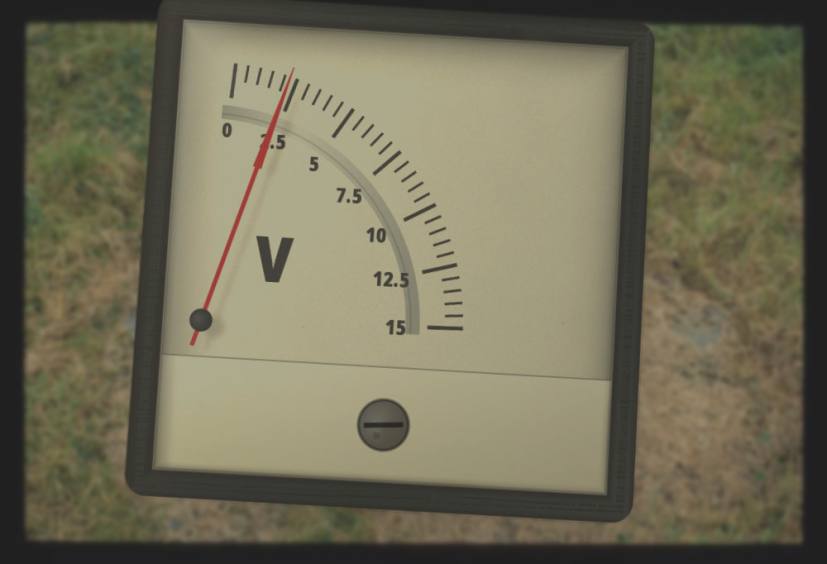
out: 2.25 V
